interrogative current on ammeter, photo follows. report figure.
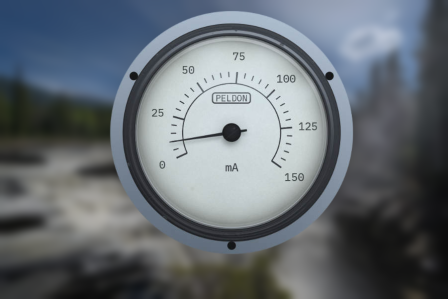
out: 10 mA
